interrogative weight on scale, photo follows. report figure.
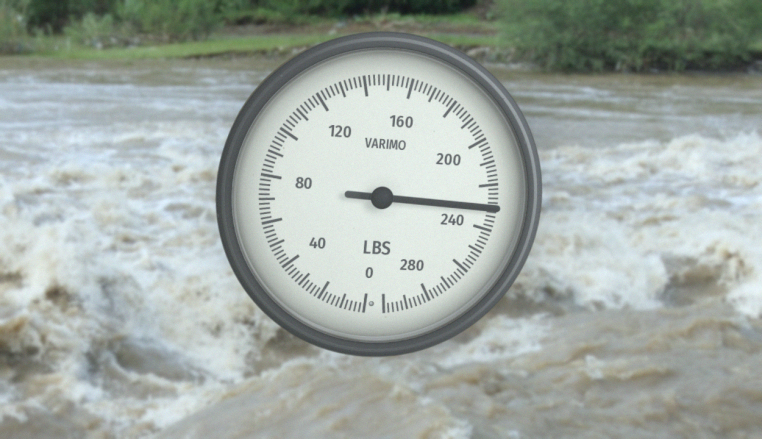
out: 230 lb
